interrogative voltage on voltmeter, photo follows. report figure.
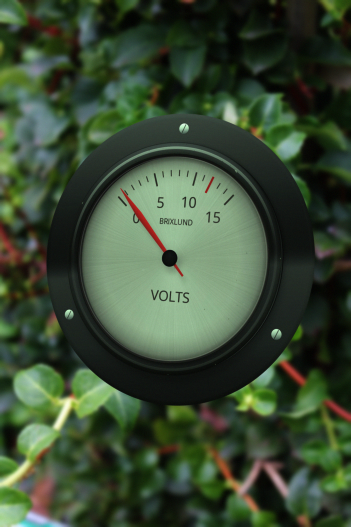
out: 1 V
